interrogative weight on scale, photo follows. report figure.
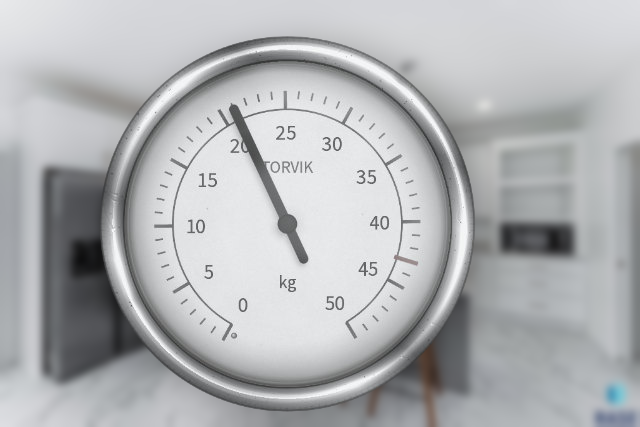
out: 21 kg
